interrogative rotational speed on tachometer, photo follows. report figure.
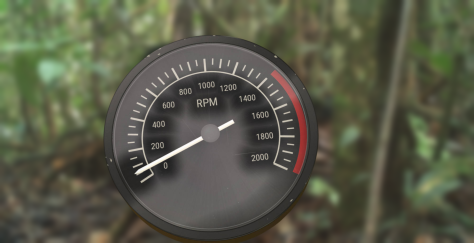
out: 50 rpm
